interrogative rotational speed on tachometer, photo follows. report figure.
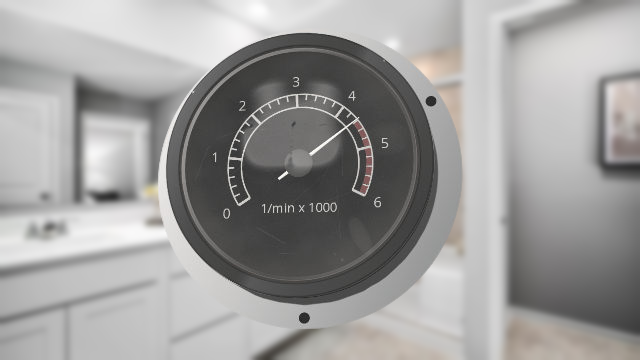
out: 4400 rpm
